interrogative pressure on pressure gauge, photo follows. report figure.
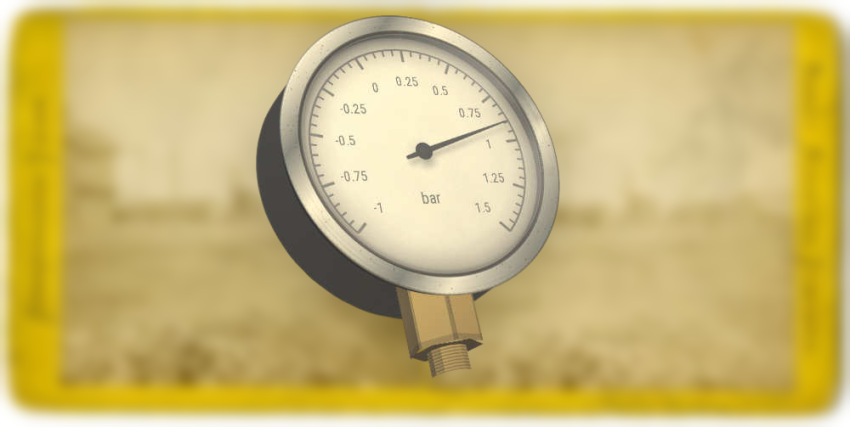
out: 0.9 bar
